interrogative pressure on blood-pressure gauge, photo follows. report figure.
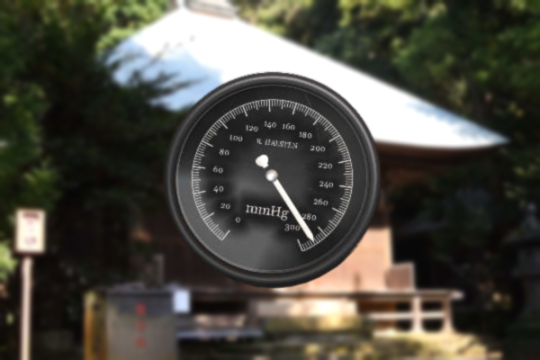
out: 290 mmHg
